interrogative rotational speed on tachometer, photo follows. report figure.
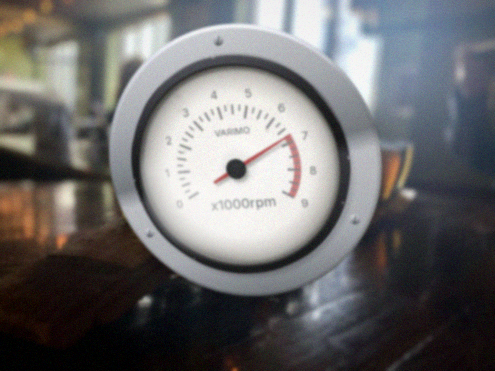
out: 6750 rpm
